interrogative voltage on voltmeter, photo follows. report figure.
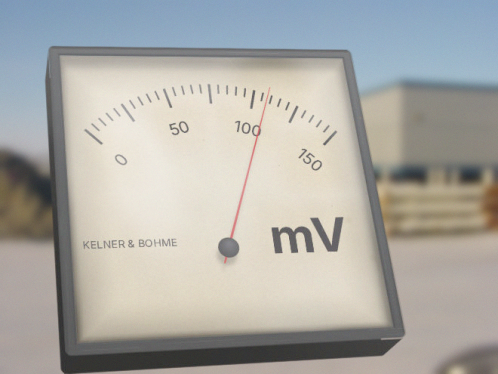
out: 107.5 mV
